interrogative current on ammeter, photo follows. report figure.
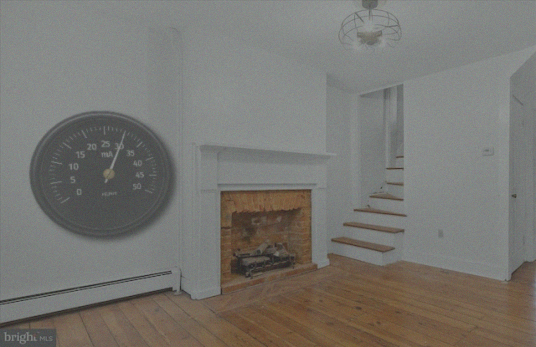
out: 30 mA
